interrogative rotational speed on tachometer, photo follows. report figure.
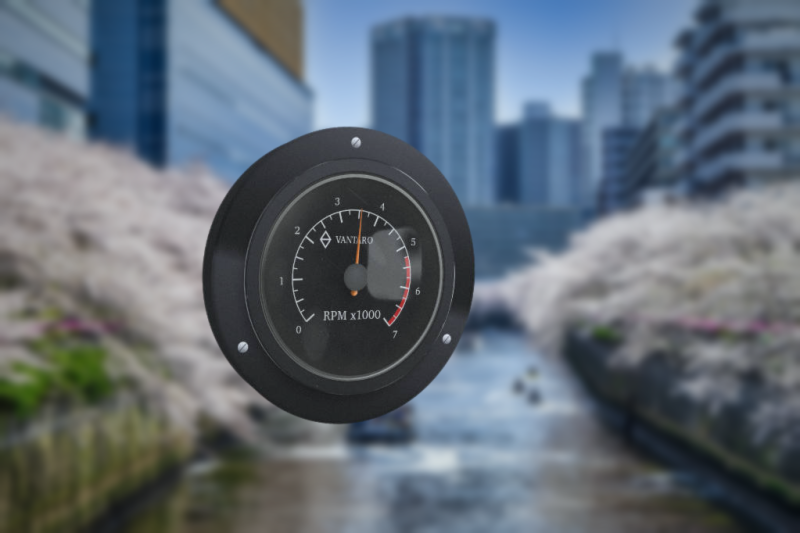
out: 3500 rpm
